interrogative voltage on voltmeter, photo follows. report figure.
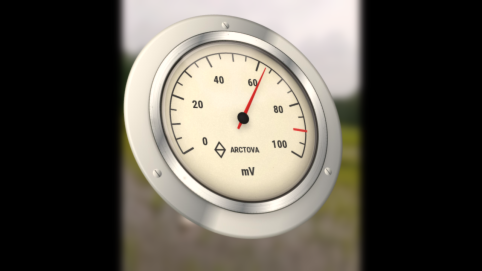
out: 62.5 mV
